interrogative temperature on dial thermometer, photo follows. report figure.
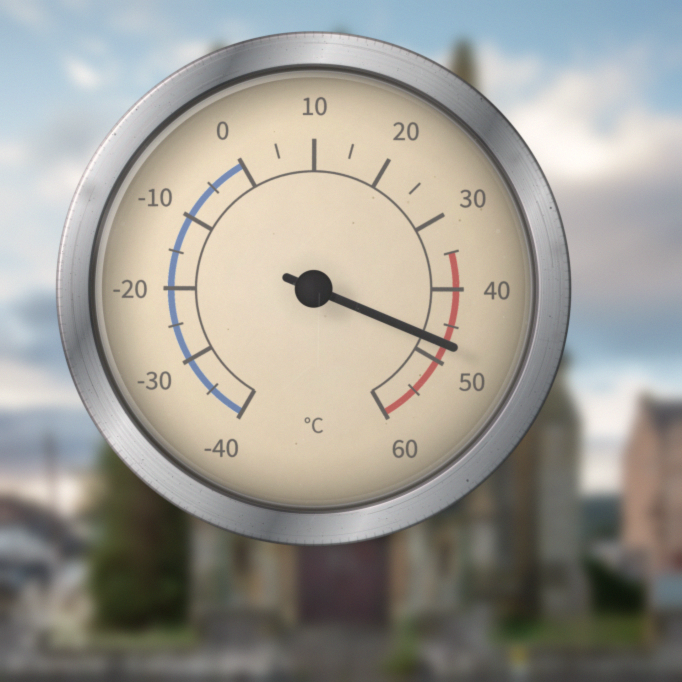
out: 47.5 °C
